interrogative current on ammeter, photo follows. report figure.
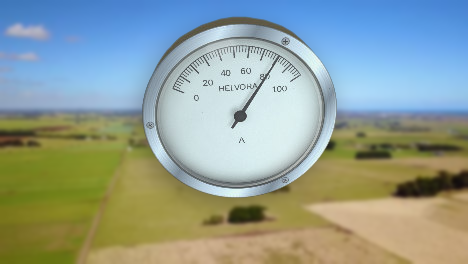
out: 80 A
